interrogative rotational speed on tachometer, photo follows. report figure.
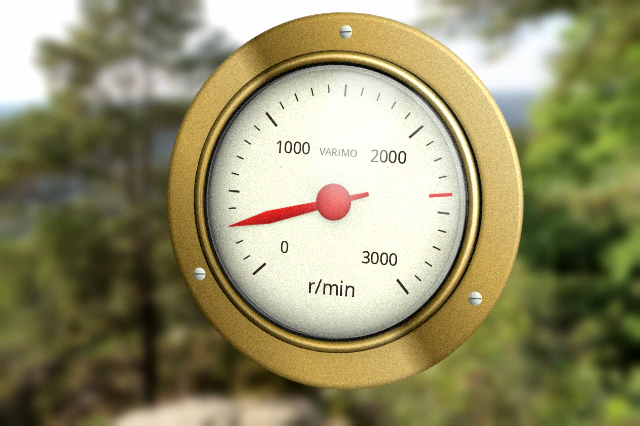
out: 300 rpm
